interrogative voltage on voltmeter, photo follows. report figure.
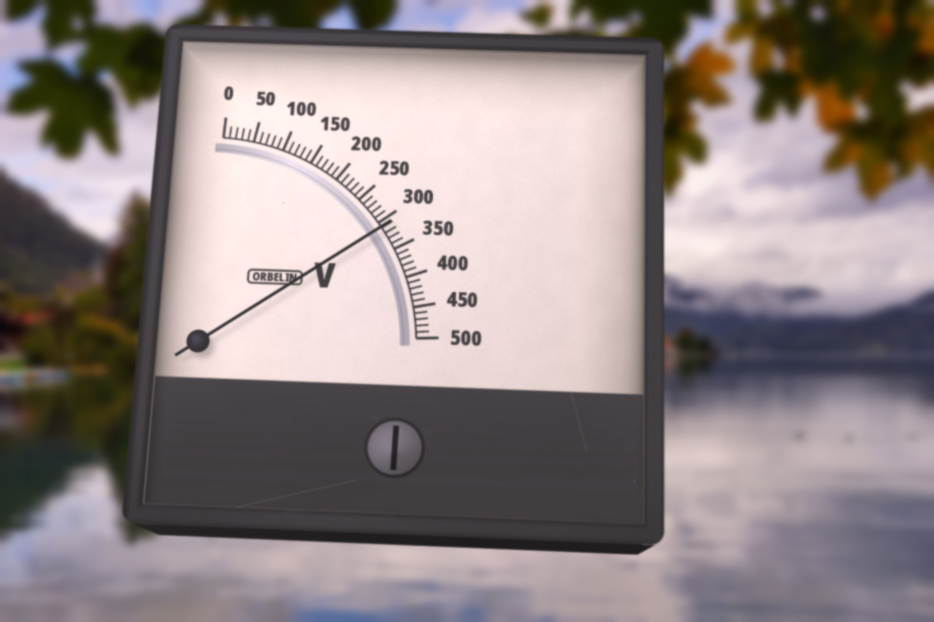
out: 310 V
